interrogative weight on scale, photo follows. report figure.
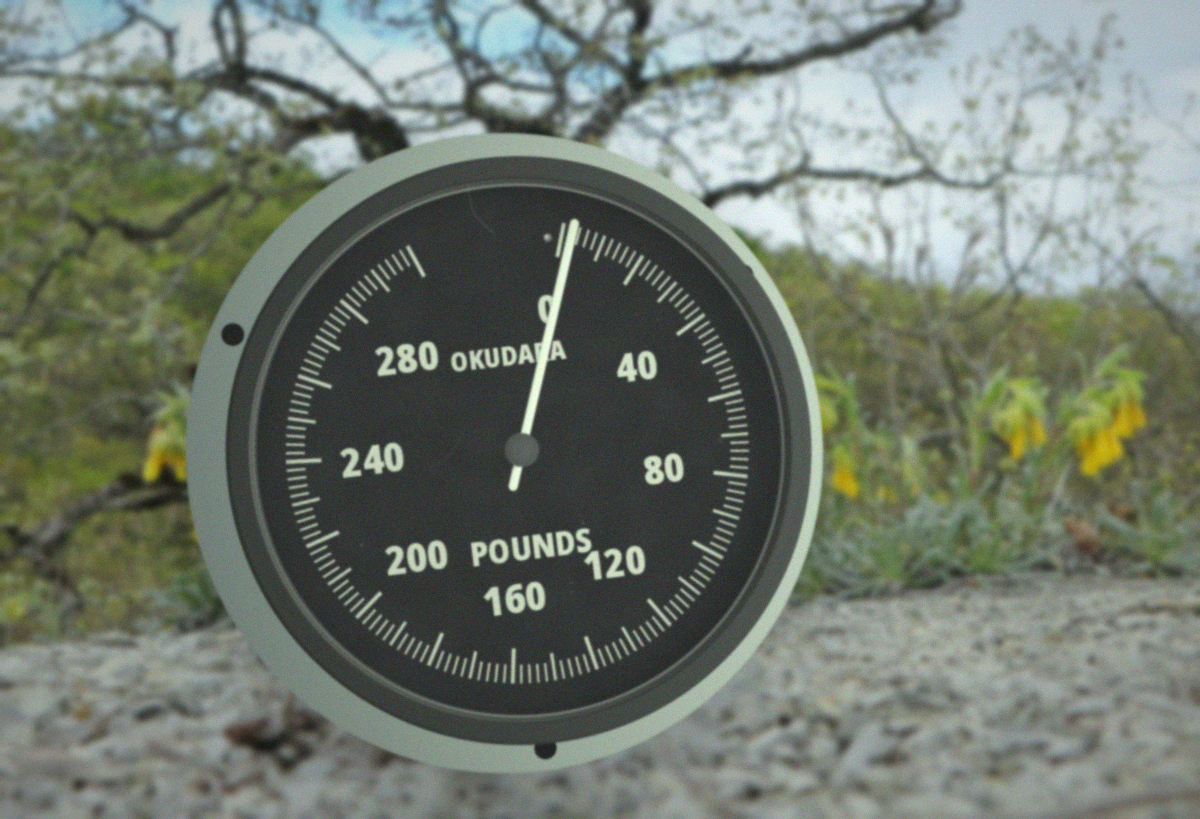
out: 2 lb
